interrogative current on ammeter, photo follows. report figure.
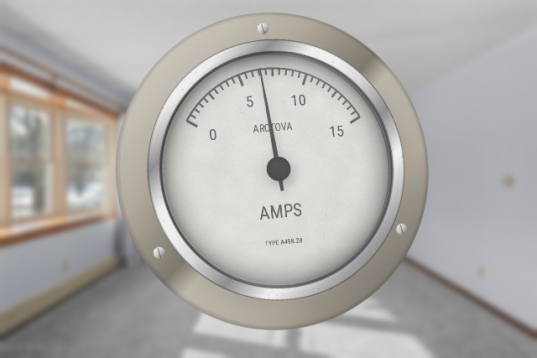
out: 6.5 A
